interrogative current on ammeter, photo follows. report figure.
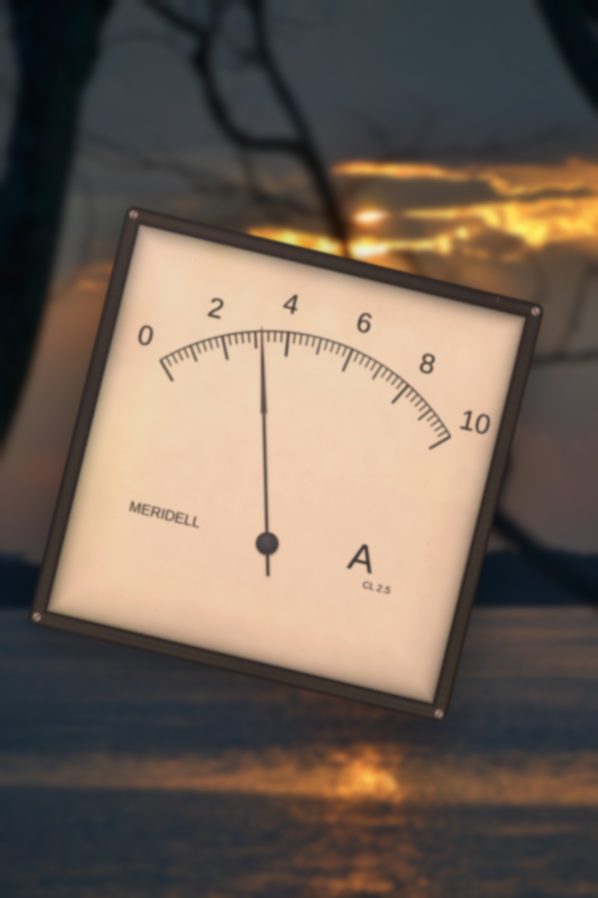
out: 3.2 A
